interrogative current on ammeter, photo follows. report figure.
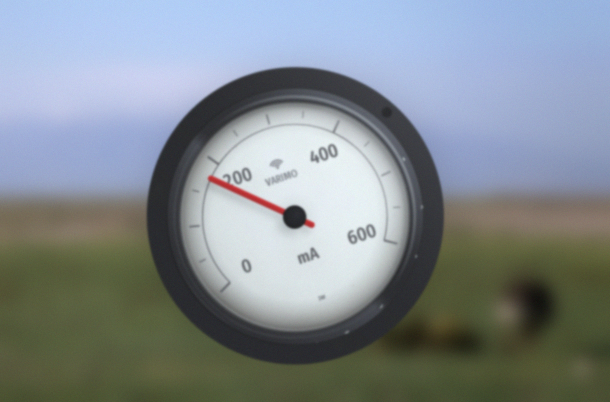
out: 175 mA
